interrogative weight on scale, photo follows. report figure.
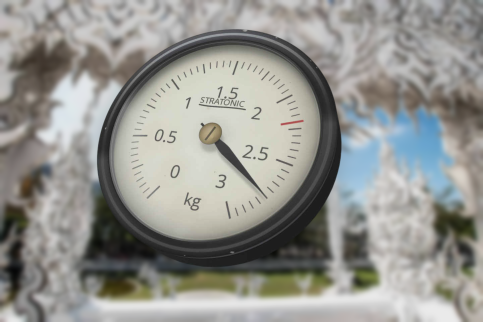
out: 2.75 kg
